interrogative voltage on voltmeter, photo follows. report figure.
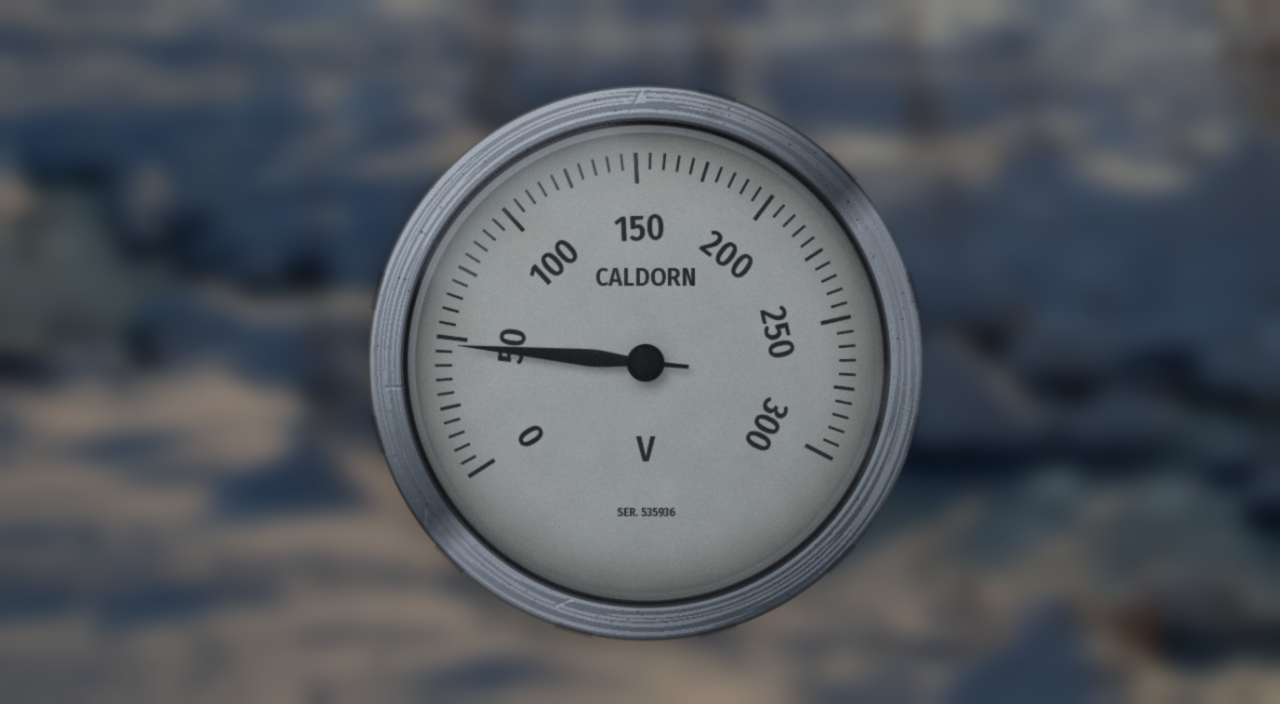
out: 47.5 V
